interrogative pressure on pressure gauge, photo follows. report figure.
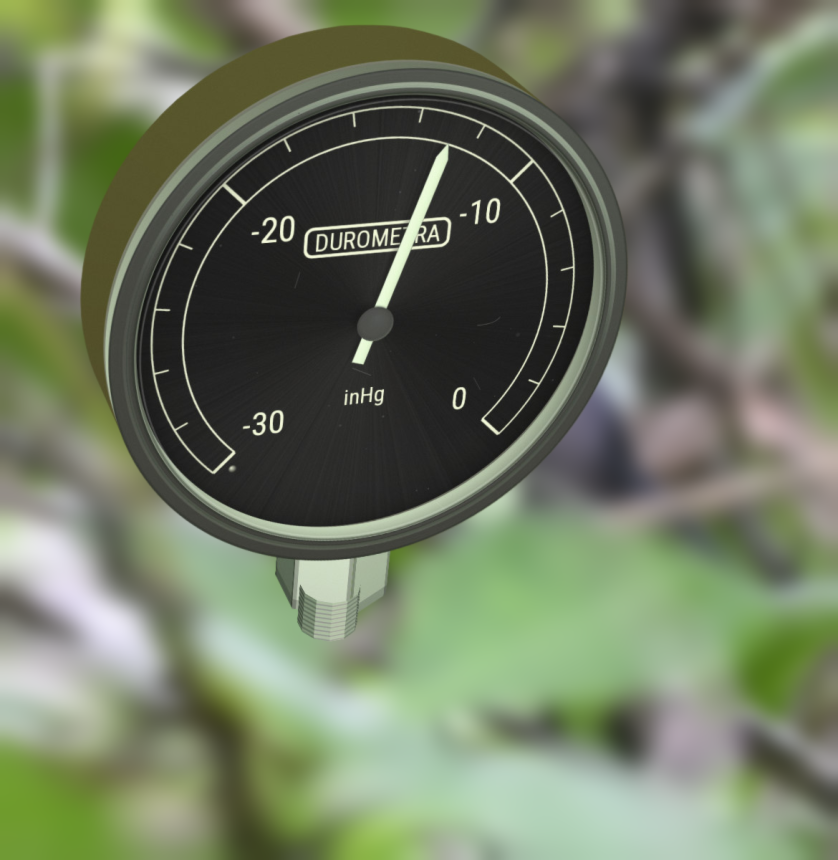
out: -13 inHg
